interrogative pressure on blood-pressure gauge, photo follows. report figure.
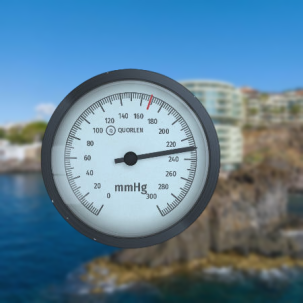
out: 230 mmHg
